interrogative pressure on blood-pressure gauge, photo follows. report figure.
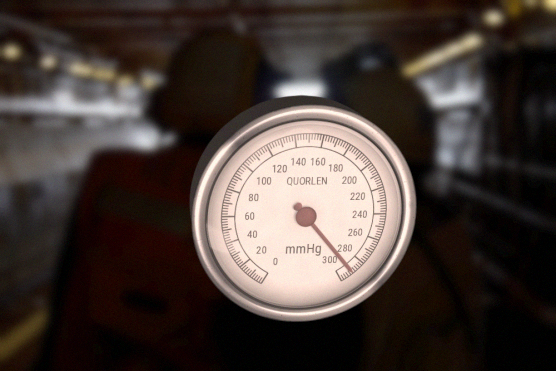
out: 290 mmHg
